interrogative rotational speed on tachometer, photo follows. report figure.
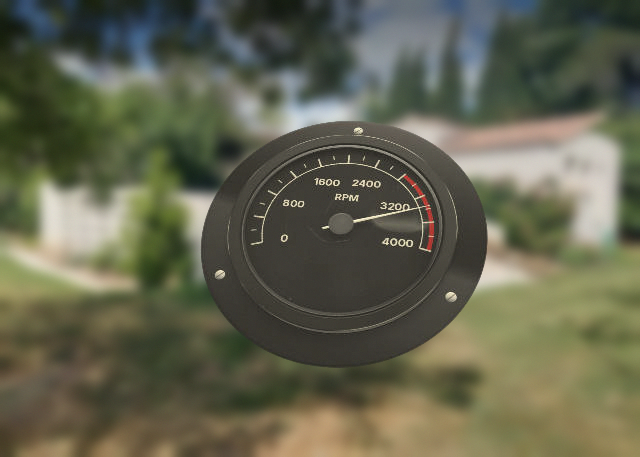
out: 3400 rpm
